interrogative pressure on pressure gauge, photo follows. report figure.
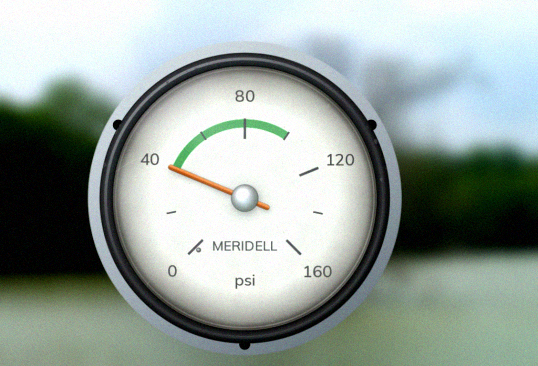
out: 40 psi
